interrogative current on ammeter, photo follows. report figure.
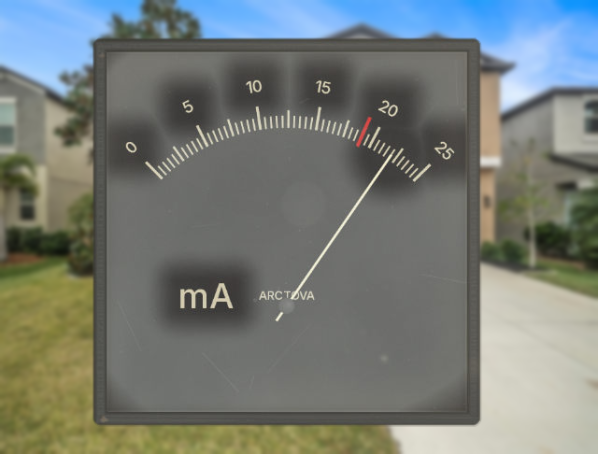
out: 22 mA
